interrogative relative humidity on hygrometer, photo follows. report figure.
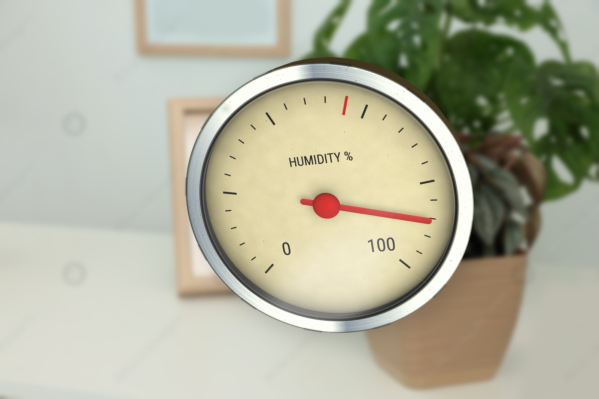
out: 88 %
